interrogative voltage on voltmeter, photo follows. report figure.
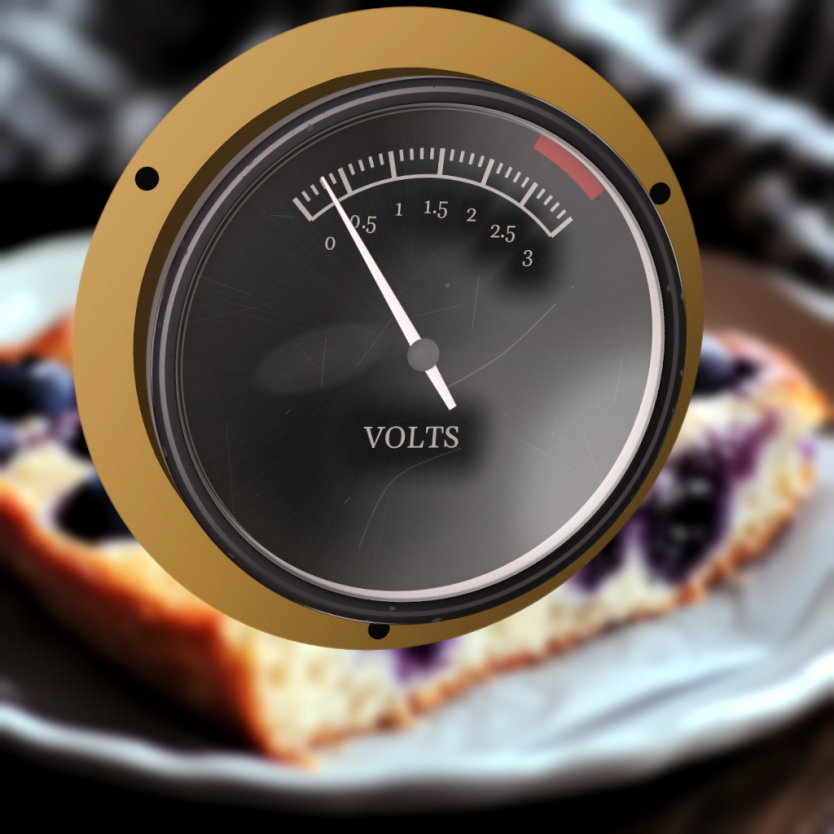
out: 0.3 V
